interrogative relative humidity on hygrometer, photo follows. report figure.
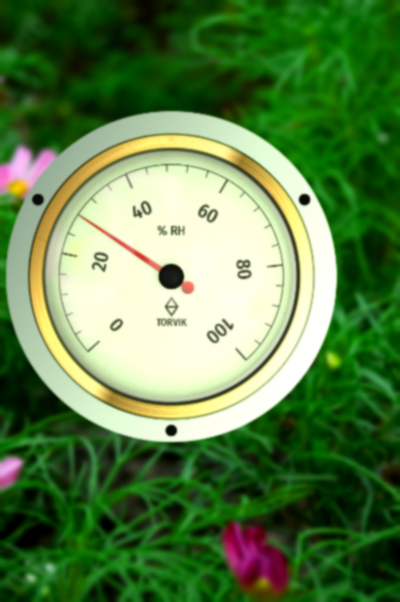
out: 28 %
